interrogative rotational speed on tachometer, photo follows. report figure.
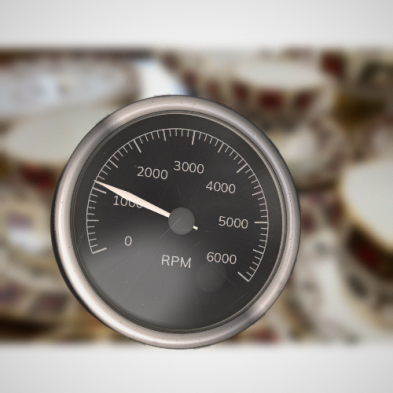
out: 1100 rpm
